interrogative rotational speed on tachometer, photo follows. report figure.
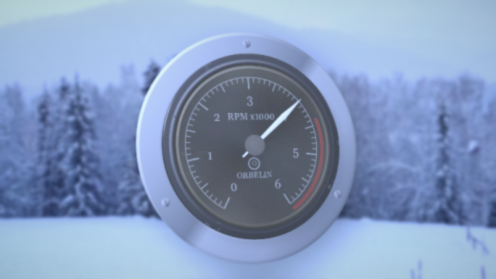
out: 4000 rpm
